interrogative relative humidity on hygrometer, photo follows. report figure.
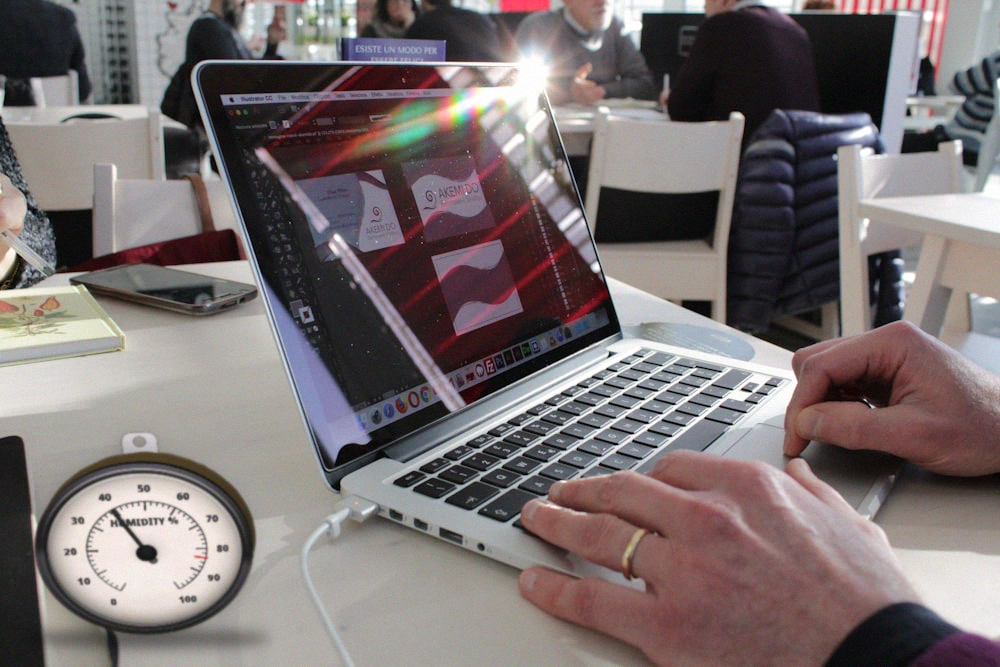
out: 40 %
